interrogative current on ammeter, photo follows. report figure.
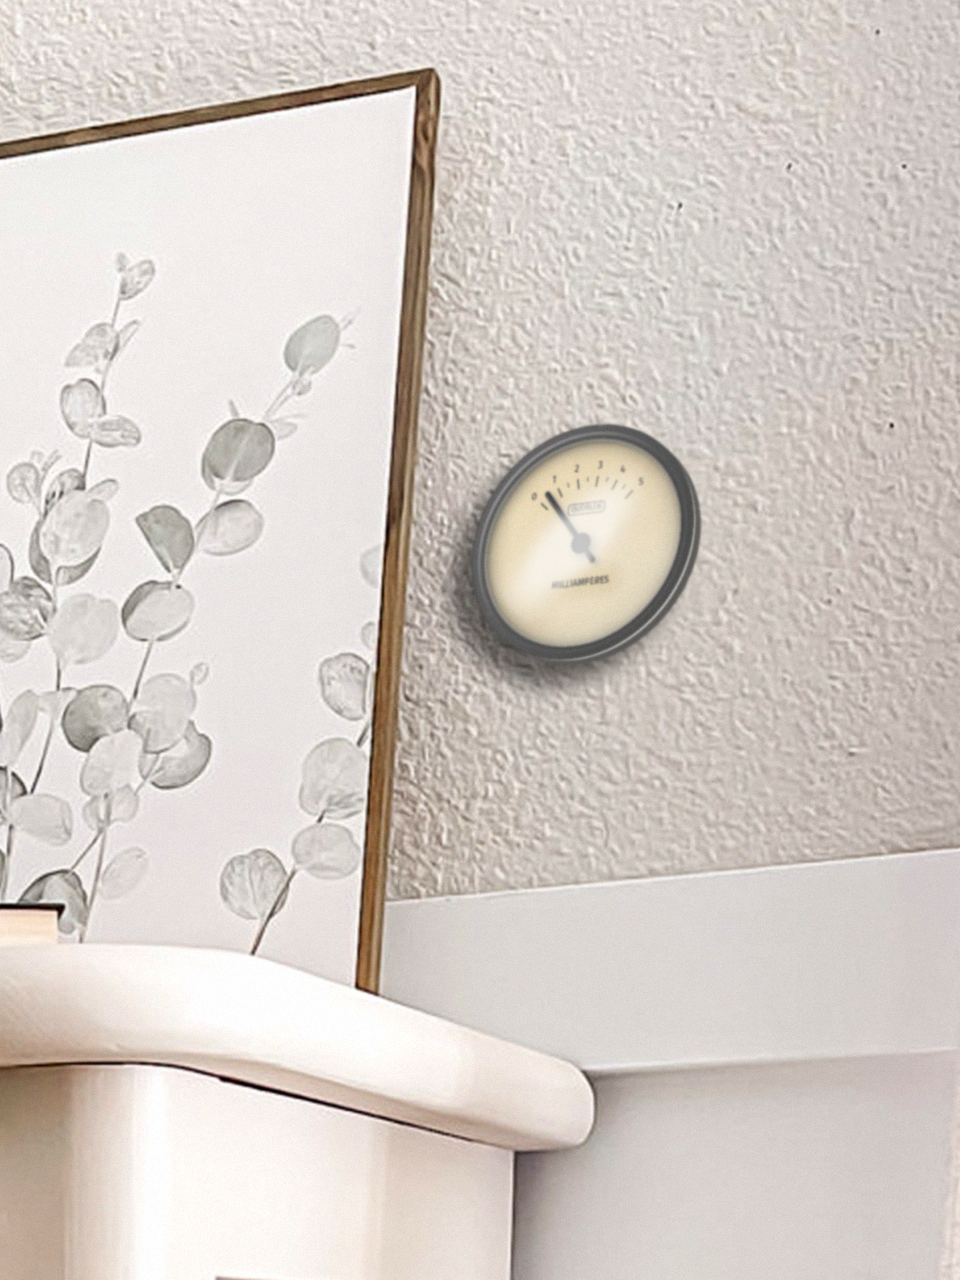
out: 0.5 mA
